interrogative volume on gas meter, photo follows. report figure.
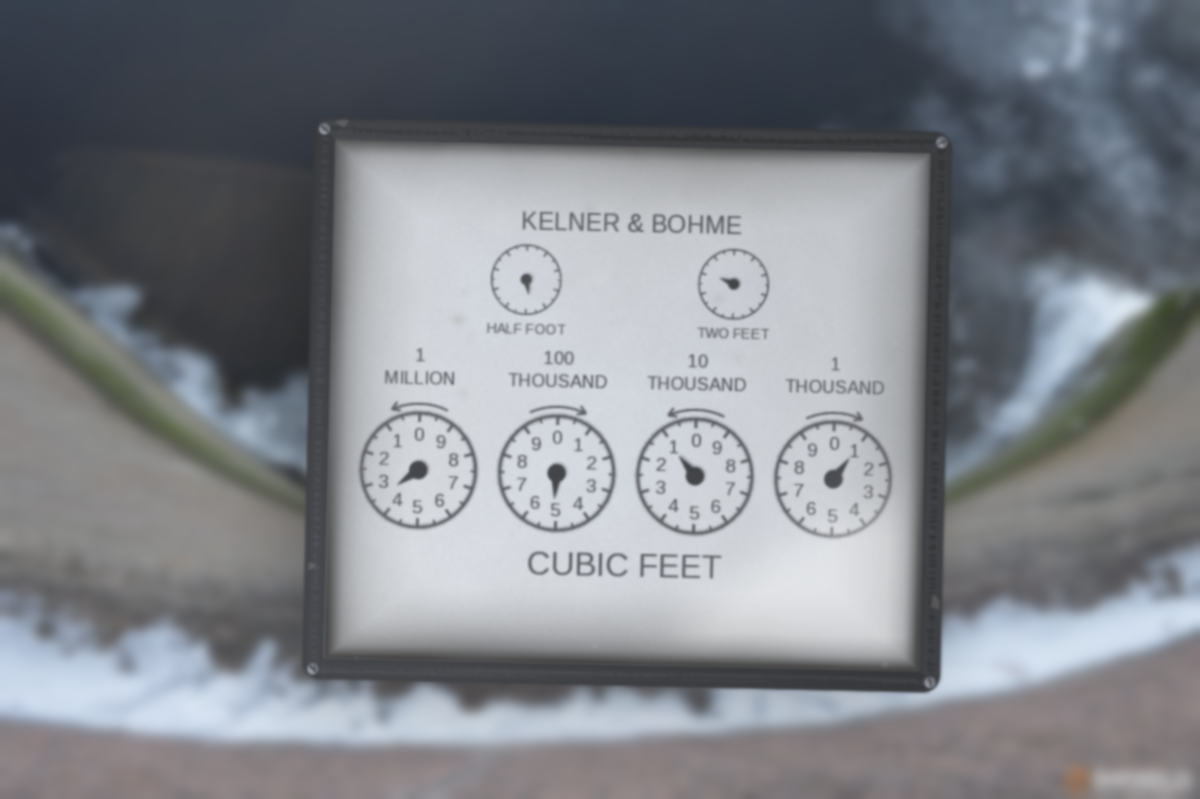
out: 351100 ft³
